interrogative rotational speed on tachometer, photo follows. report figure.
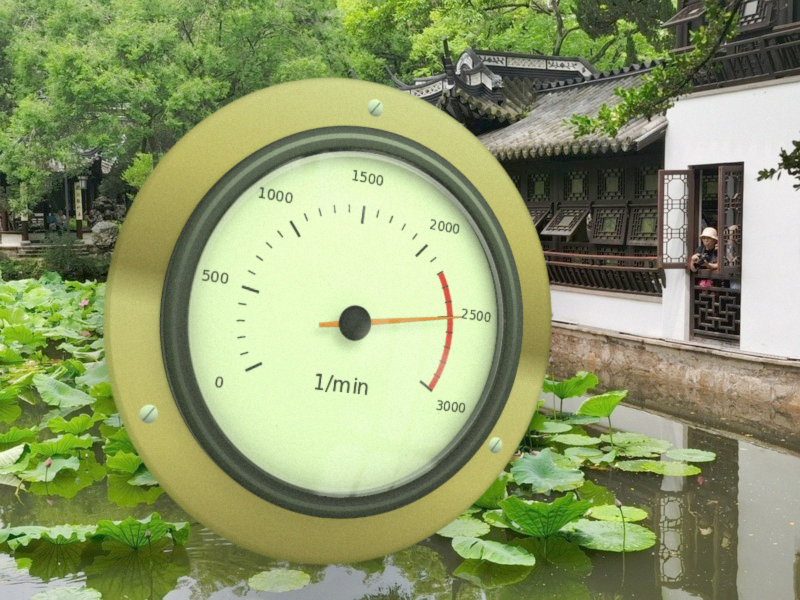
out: 2500 rpm
